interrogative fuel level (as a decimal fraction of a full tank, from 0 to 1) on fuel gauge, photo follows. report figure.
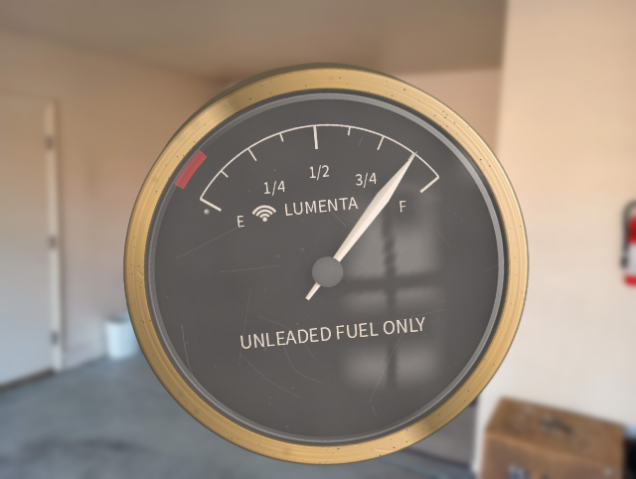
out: 0.875
